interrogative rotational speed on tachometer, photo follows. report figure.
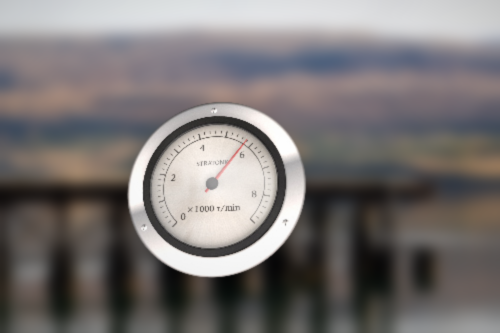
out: 5800 rpm
